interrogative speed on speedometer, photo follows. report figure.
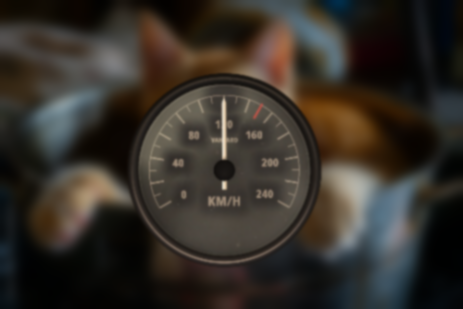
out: 120 km/h
